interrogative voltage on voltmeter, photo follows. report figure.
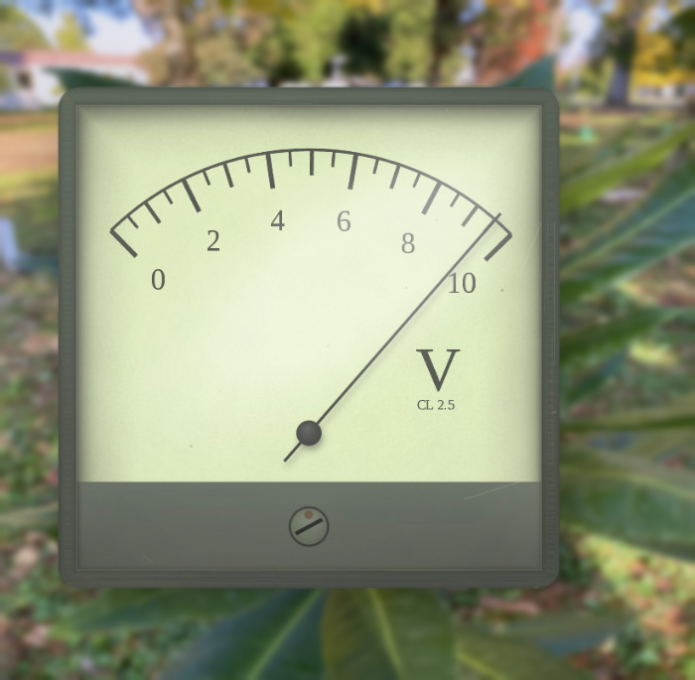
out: 9.5 V
